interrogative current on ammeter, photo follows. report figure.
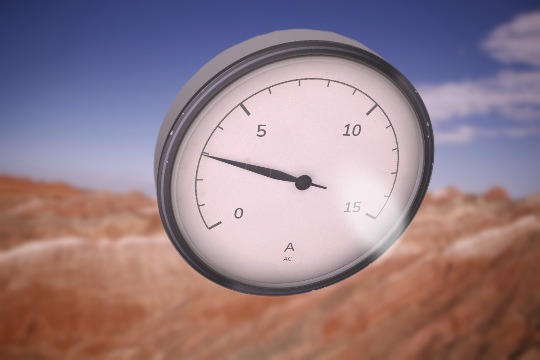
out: 3 A
